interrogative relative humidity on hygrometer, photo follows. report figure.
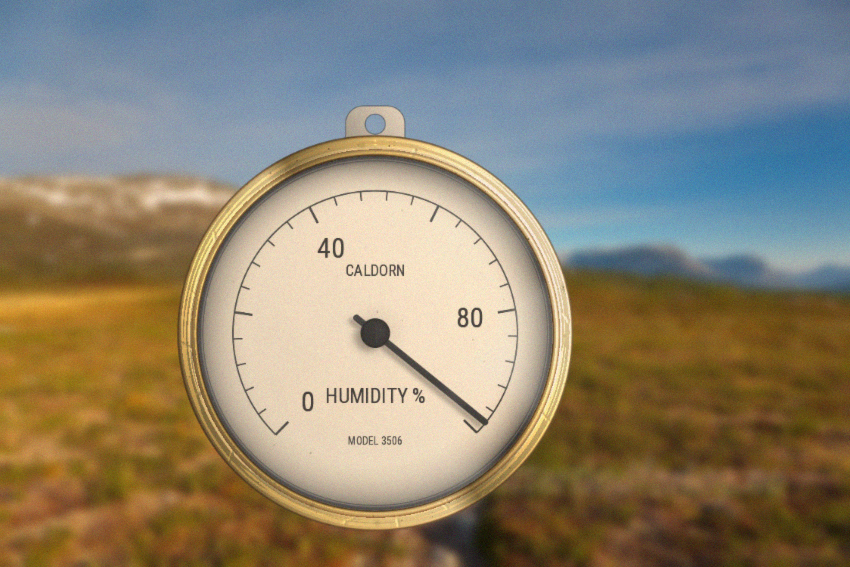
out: 98 %
